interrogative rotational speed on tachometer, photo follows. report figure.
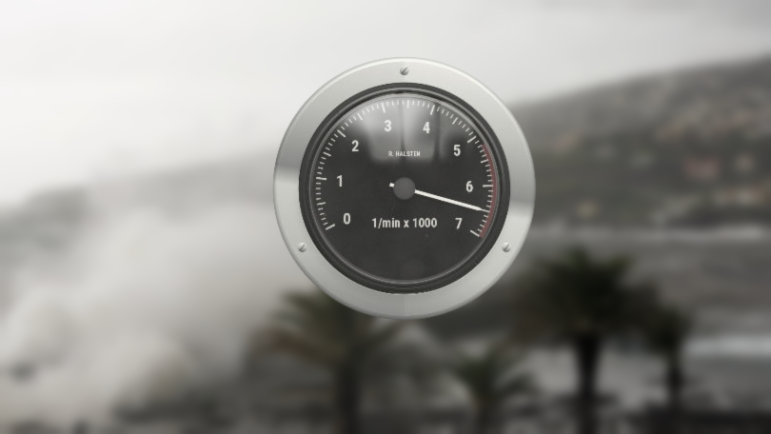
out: 6500 rpm
